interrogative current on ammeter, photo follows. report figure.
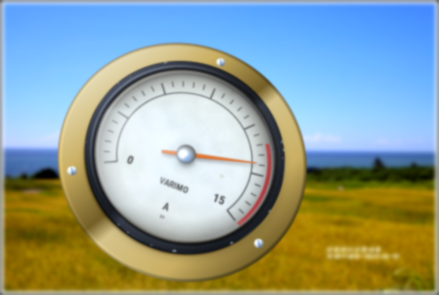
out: 12 A
